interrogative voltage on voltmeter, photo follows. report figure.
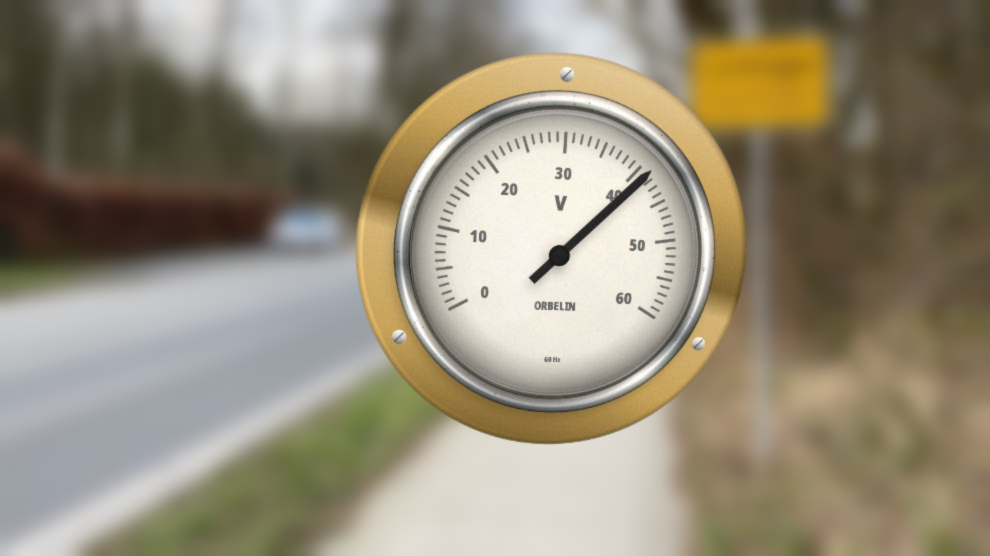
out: 41 V
